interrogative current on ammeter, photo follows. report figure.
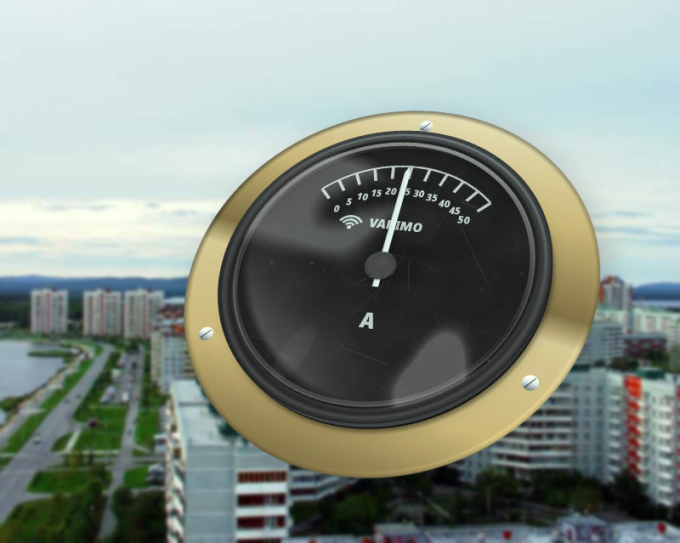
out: 25 A
